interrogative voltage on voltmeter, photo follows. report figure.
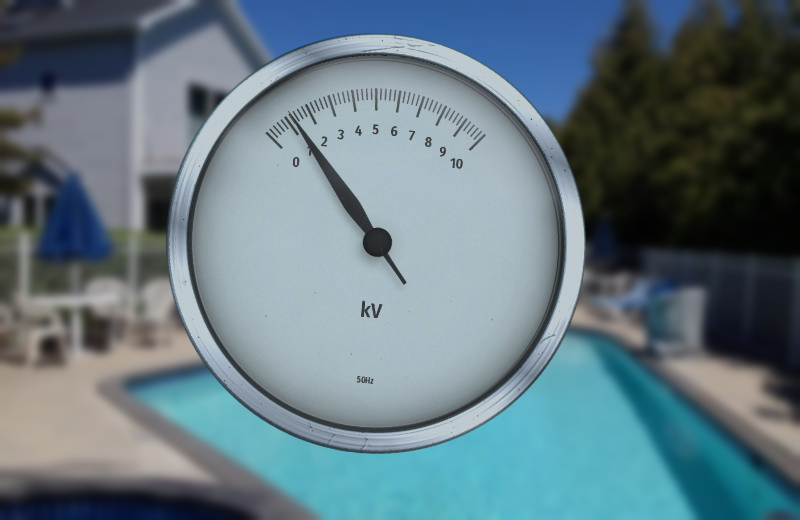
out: 1.2 kV
